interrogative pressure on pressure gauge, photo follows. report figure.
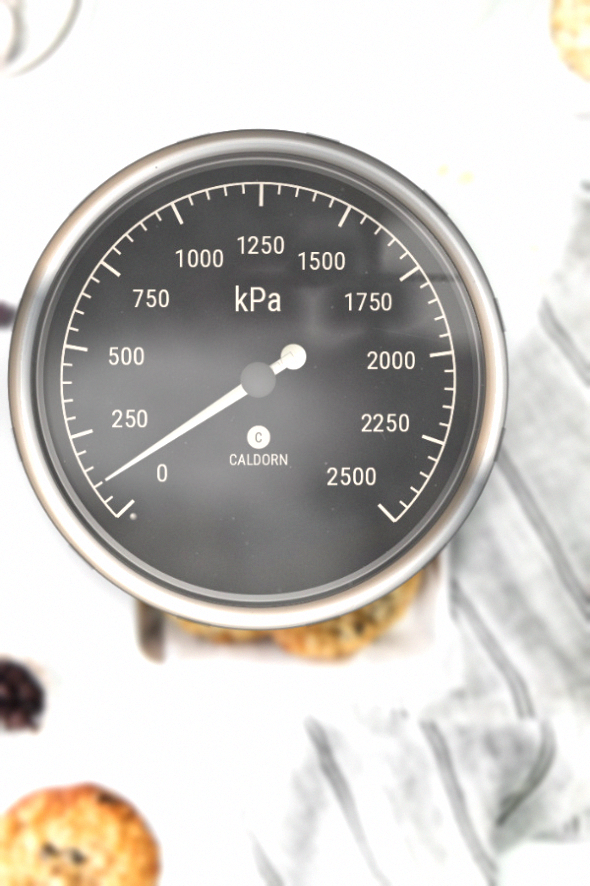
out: 100 kPa
